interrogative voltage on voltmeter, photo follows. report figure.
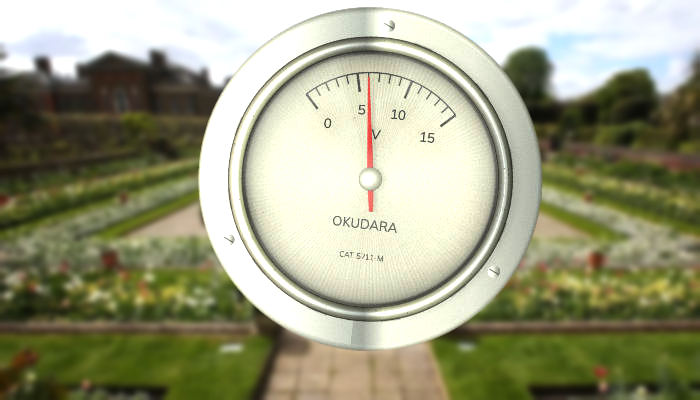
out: 6 V
